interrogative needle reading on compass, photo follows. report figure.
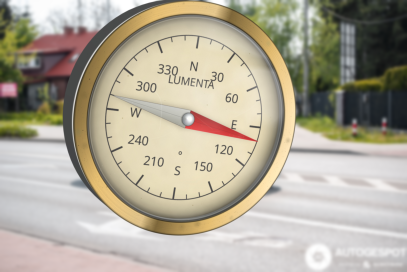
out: 100 °
